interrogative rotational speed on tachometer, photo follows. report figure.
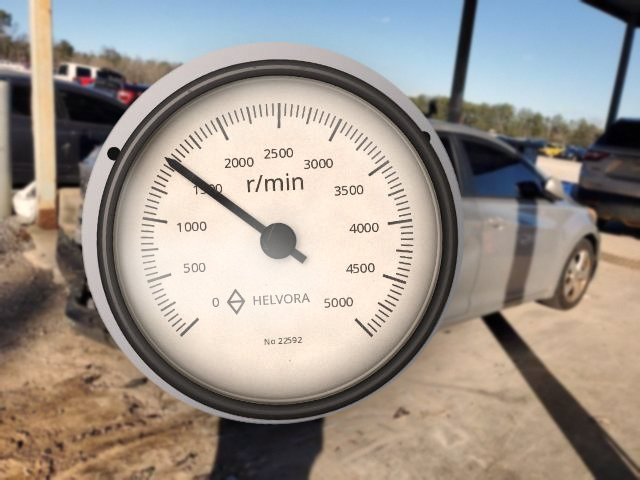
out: 1500 rpm
